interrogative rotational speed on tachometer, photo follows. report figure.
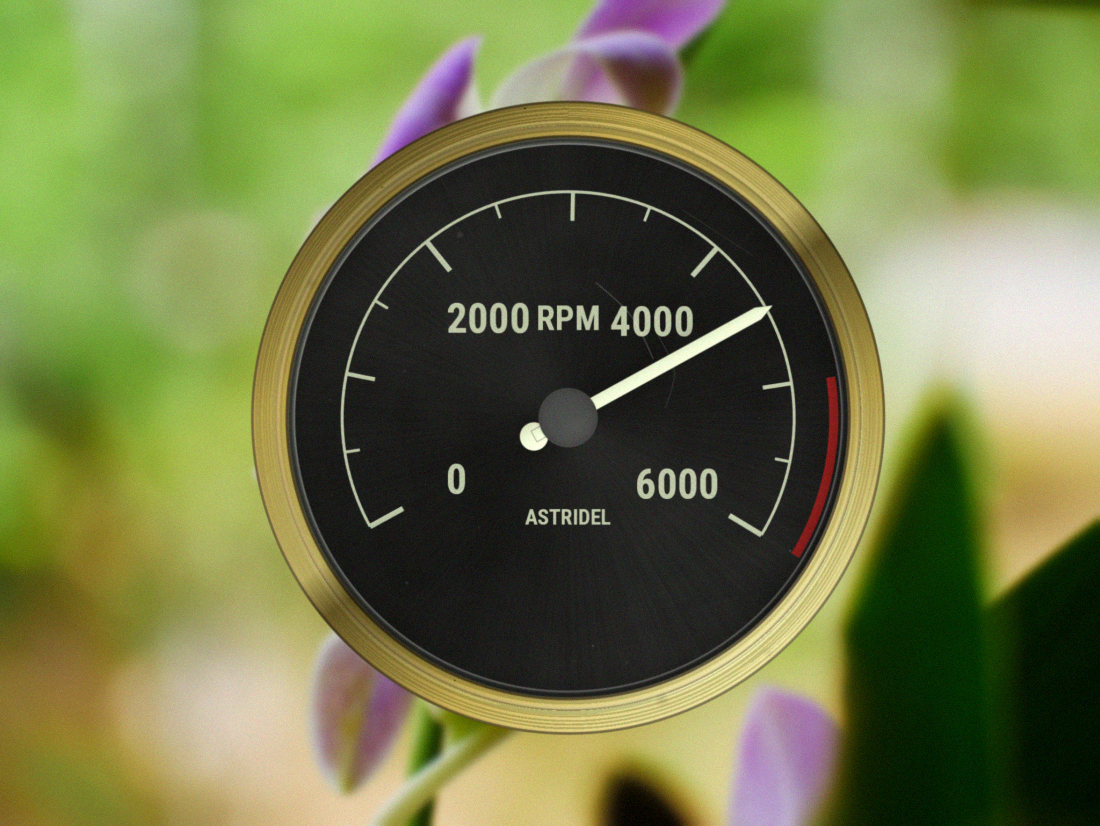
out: 4500 rpm
